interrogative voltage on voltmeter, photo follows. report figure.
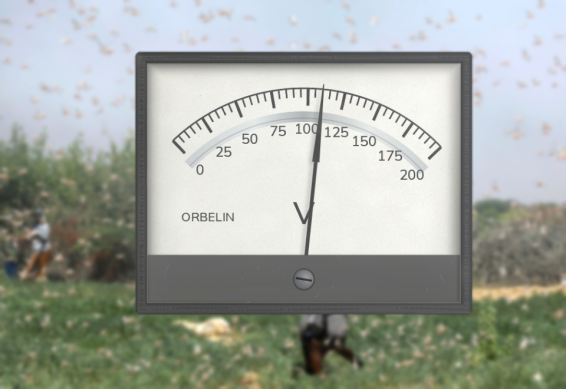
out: 110 V
